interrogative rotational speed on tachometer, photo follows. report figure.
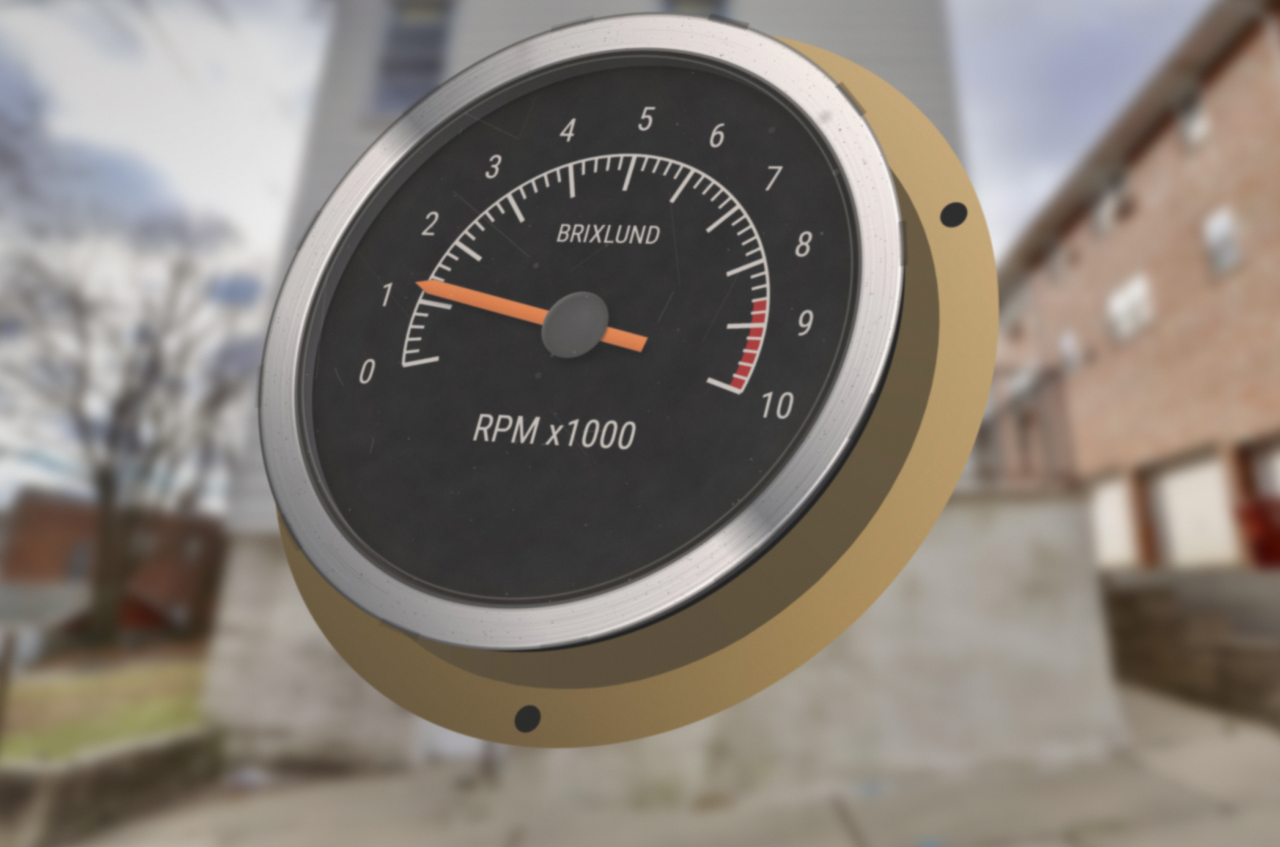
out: 1200 rpm
